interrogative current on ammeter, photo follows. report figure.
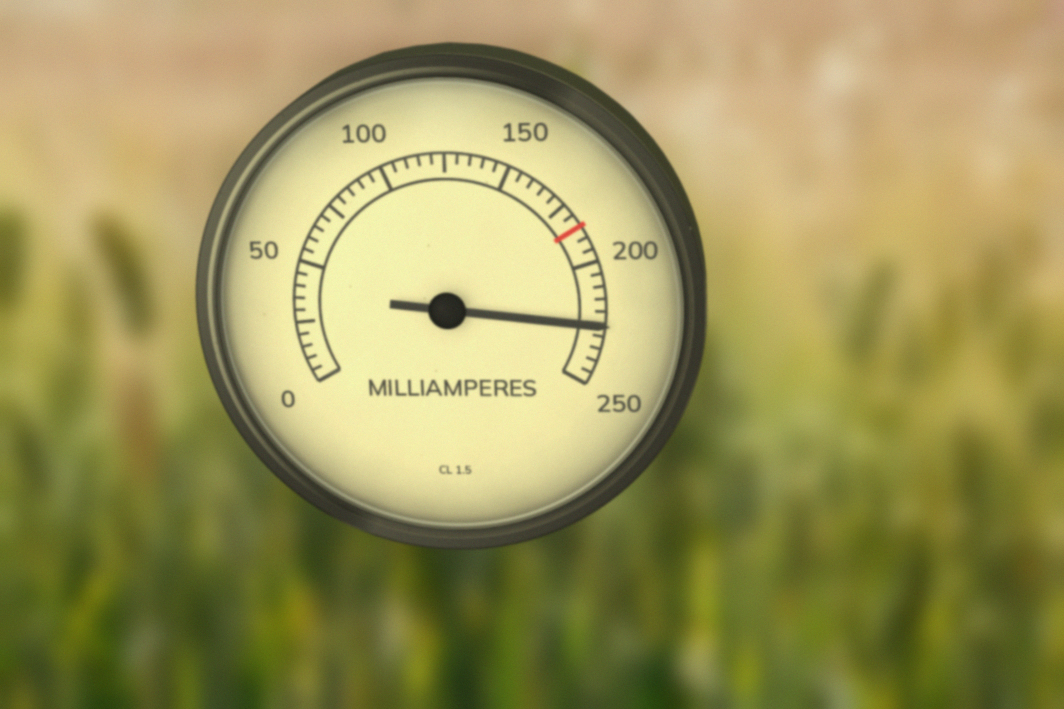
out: 225 mA
